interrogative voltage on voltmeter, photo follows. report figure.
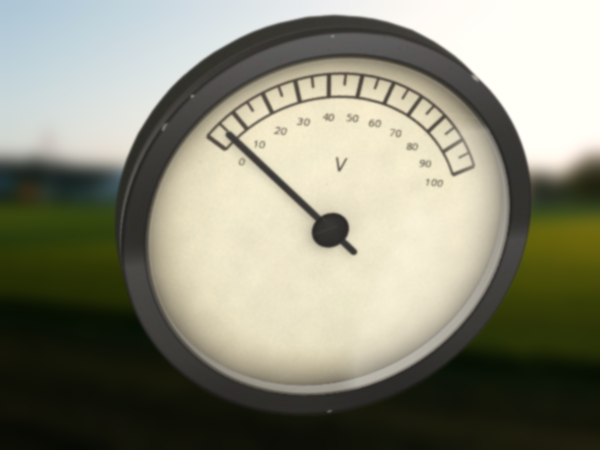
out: 5 V
